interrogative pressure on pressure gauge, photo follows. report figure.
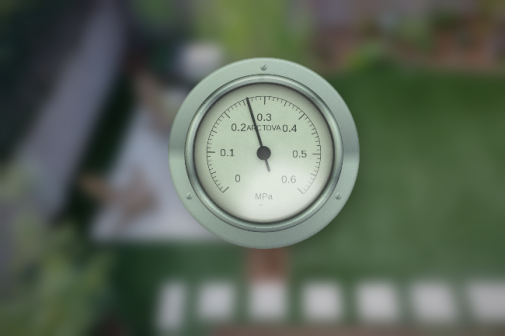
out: 0.26 MPa
